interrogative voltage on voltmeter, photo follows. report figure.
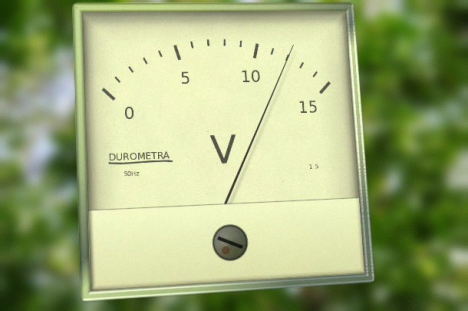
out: 12 V
